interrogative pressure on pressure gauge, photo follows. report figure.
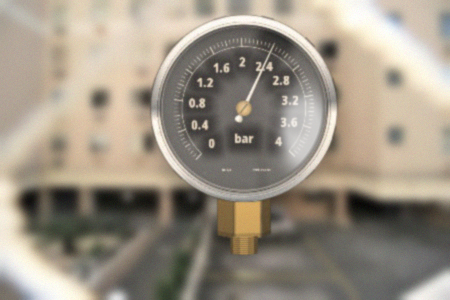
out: 2.4 bar
